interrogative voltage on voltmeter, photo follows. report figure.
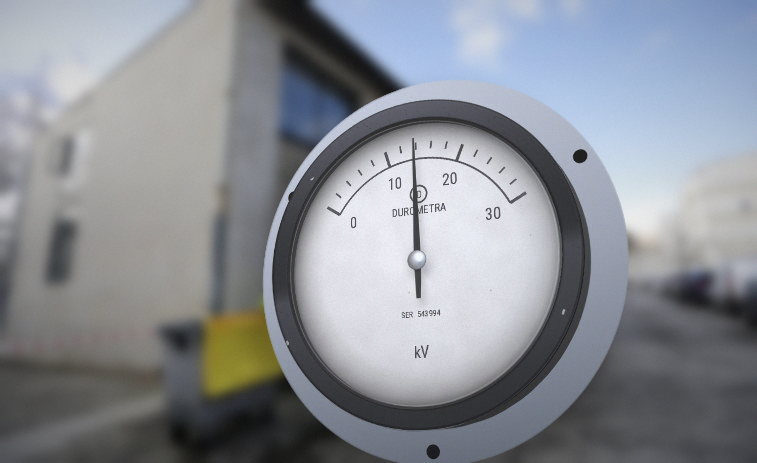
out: 14 kV
